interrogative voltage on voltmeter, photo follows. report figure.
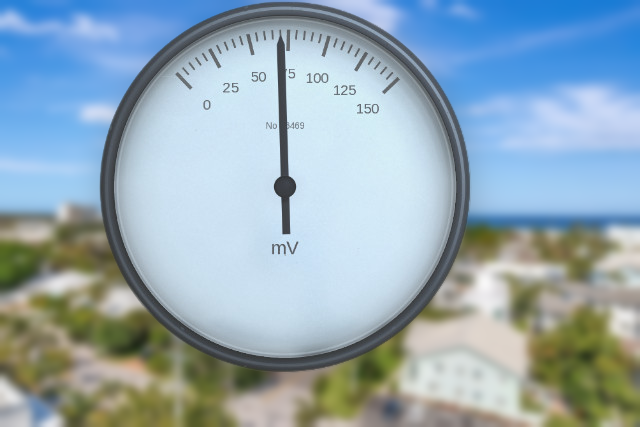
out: 70 mV
